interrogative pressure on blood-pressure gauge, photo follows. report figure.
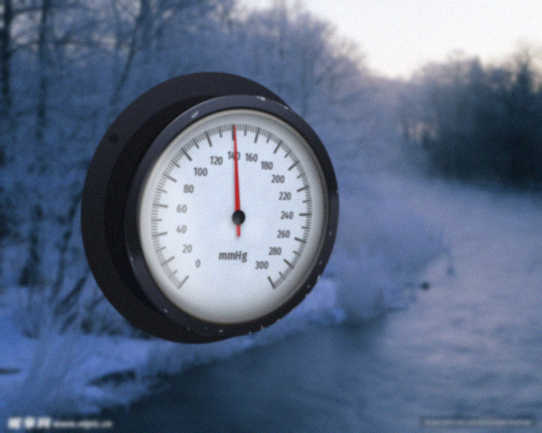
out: 140 mmHg
